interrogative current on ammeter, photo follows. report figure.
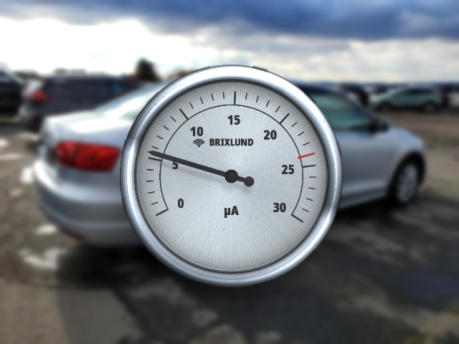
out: 5.5 µA
